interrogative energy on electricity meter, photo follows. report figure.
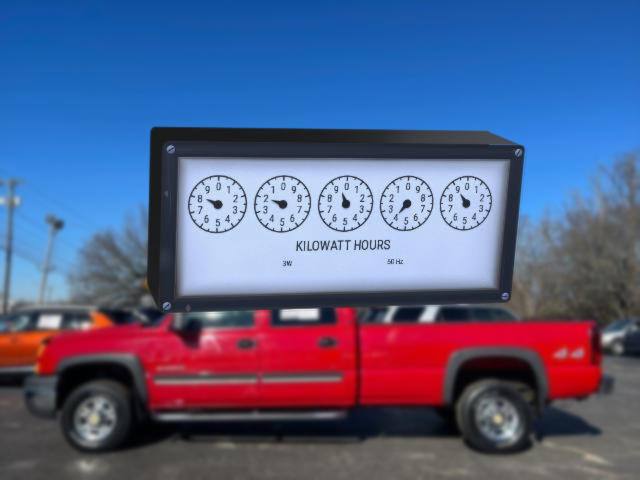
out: 81939 kWh
